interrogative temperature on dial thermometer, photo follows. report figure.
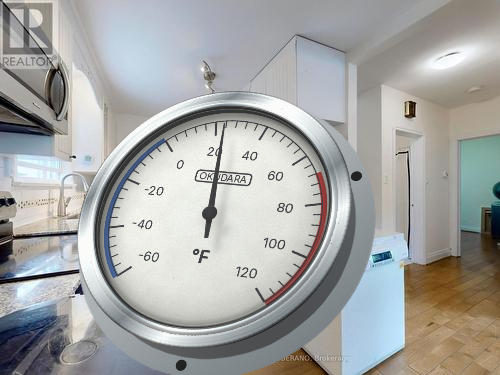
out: 24 °F
